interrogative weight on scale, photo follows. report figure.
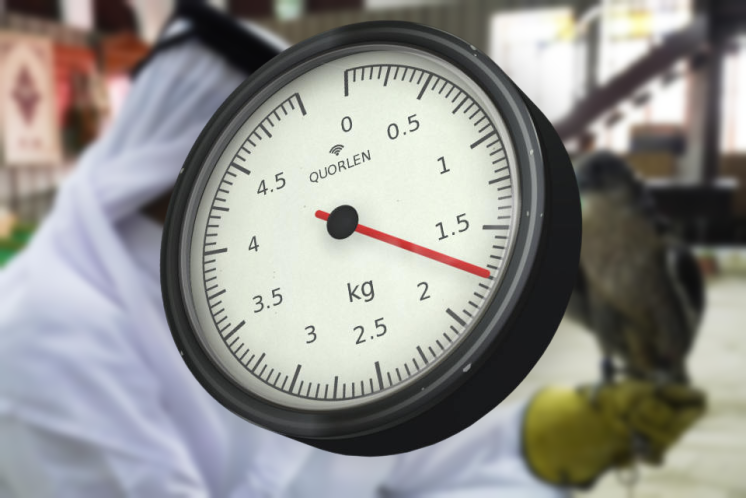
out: 1.75 kg
